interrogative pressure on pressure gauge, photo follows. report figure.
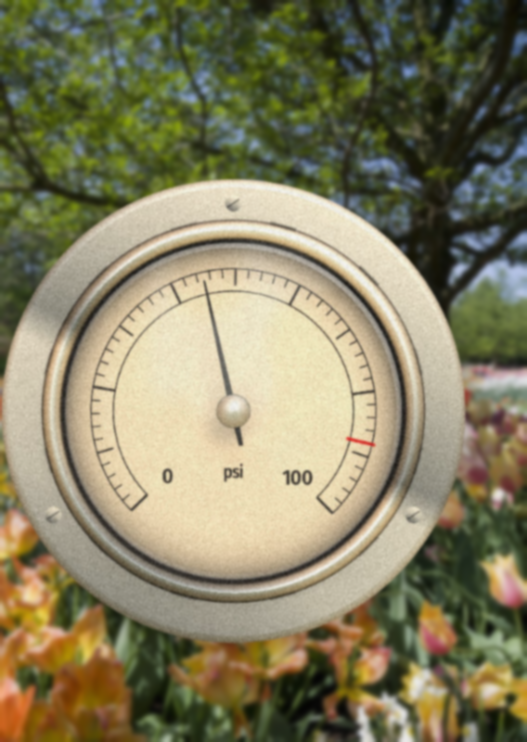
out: 45 psi
